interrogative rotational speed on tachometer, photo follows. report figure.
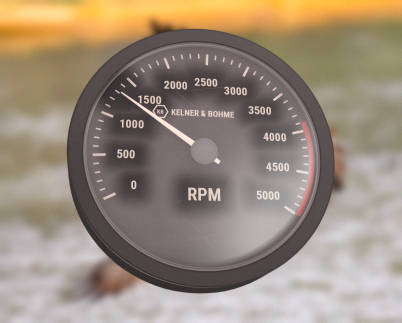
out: 1300 rpm
